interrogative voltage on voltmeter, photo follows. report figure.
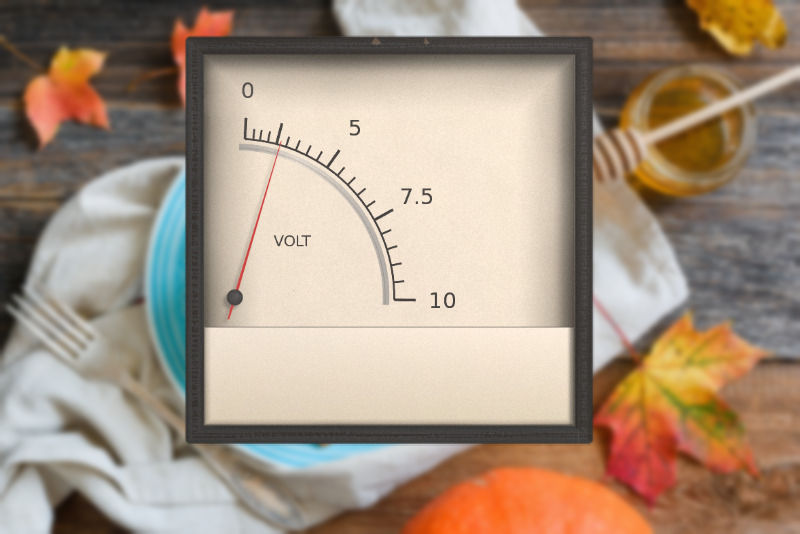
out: 2.75 V
